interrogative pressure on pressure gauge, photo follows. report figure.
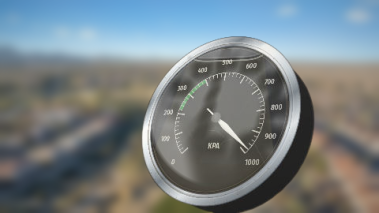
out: 980 kPa
